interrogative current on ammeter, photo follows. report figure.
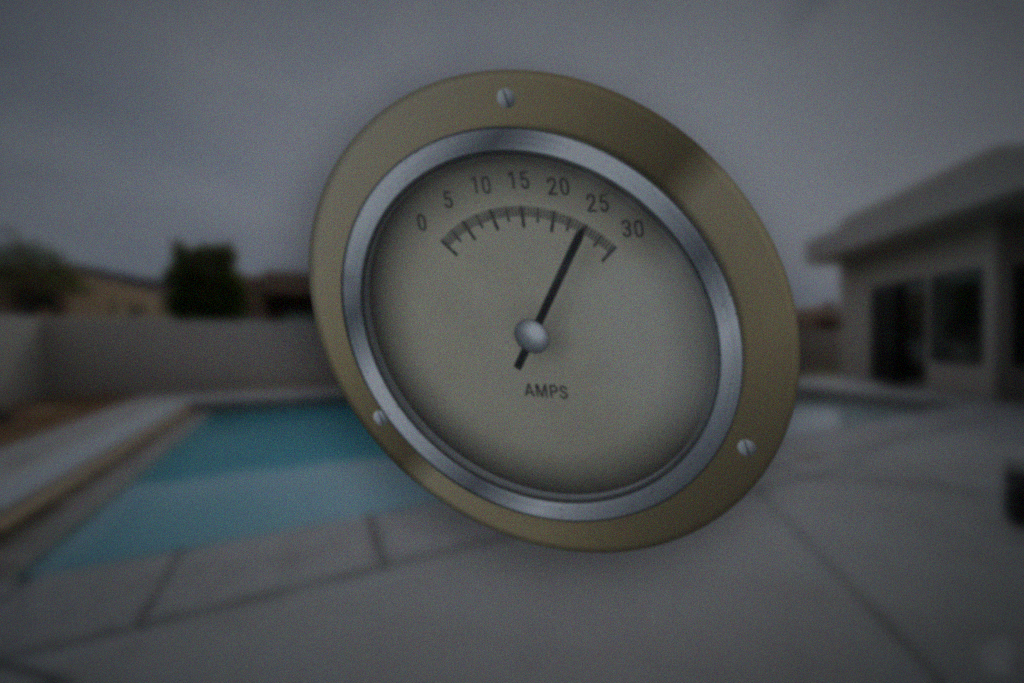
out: 25 A
